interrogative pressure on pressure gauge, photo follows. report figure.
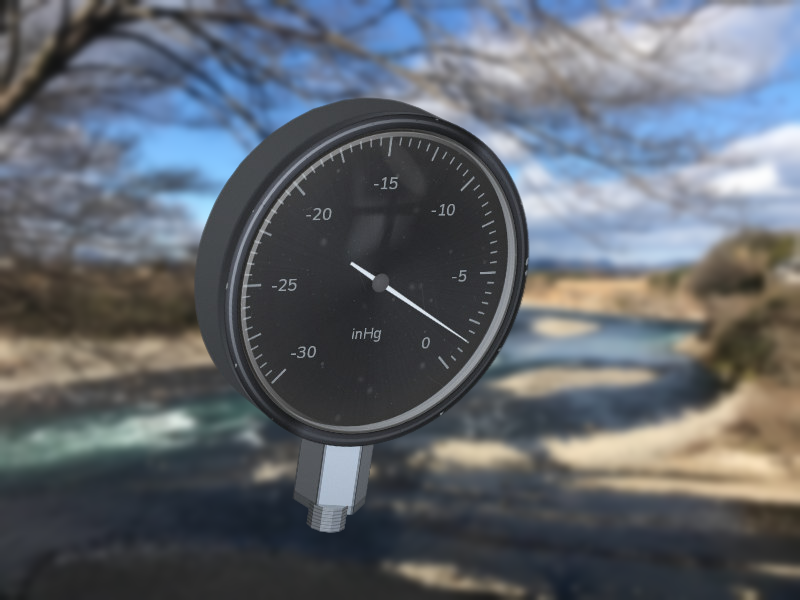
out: -1.5 inHg
